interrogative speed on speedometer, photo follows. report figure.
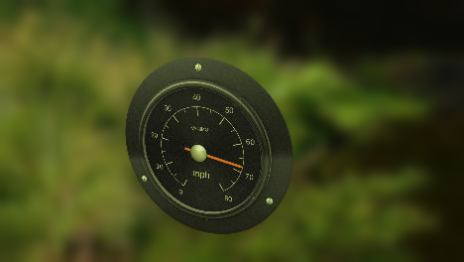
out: 67.5 mph
